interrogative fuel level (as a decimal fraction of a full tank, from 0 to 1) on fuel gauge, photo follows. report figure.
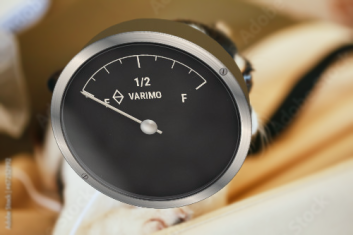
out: 0
